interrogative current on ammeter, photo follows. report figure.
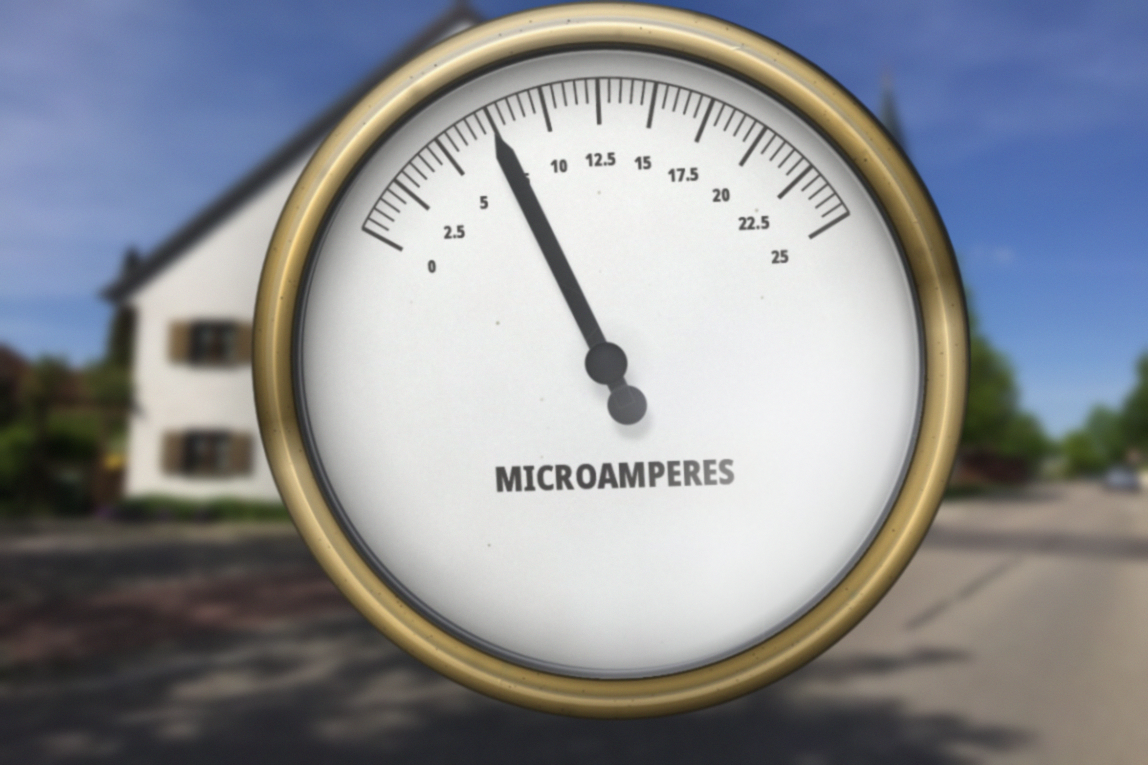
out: 7.5 µA
